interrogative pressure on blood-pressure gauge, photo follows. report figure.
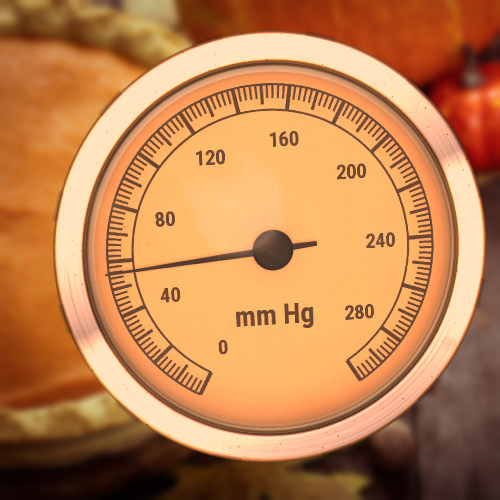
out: 56 mmHg
